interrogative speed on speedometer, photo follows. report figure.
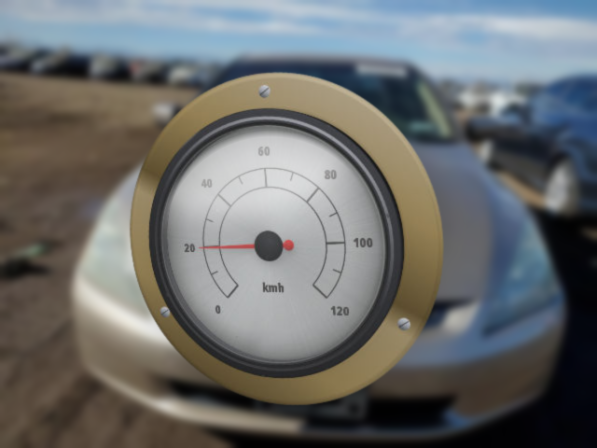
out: 20 km/h
